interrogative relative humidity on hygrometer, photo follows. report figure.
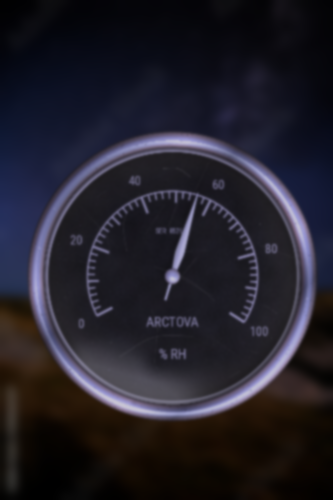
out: 56 %
